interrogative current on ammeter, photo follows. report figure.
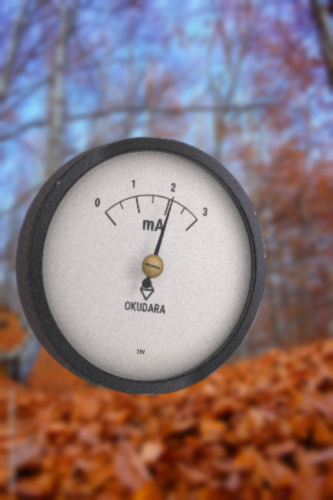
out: 2 mA
